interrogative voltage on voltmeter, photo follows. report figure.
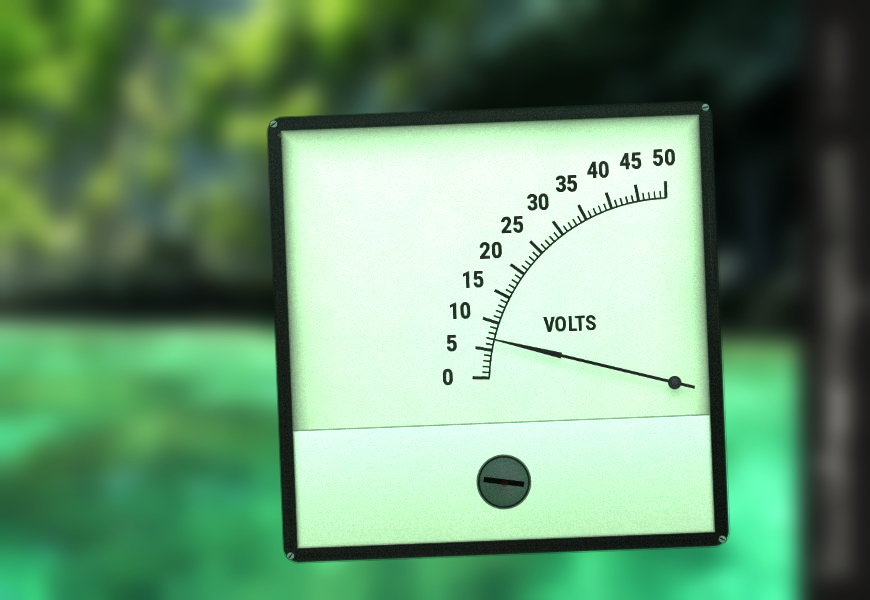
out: 7 V
